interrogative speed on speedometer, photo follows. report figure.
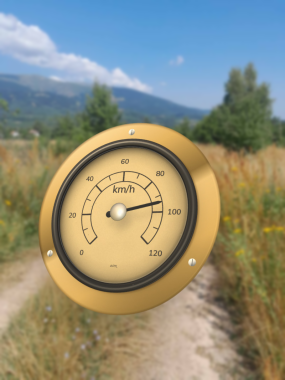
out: 95 km/h
